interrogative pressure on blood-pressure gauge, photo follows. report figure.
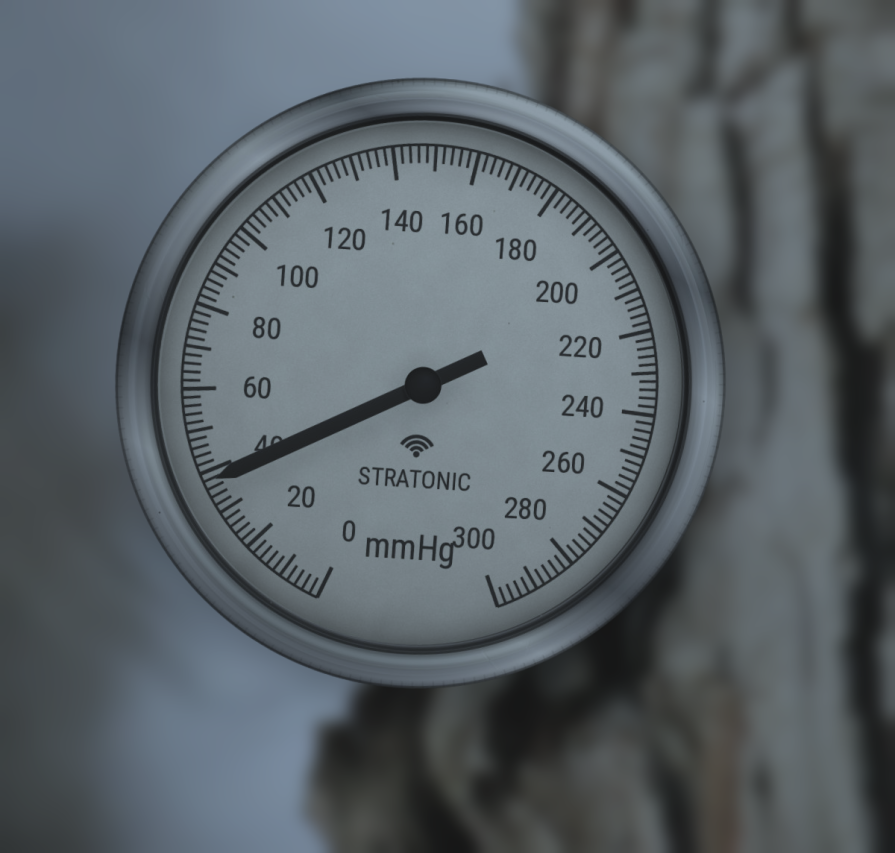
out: 38 mmHg
